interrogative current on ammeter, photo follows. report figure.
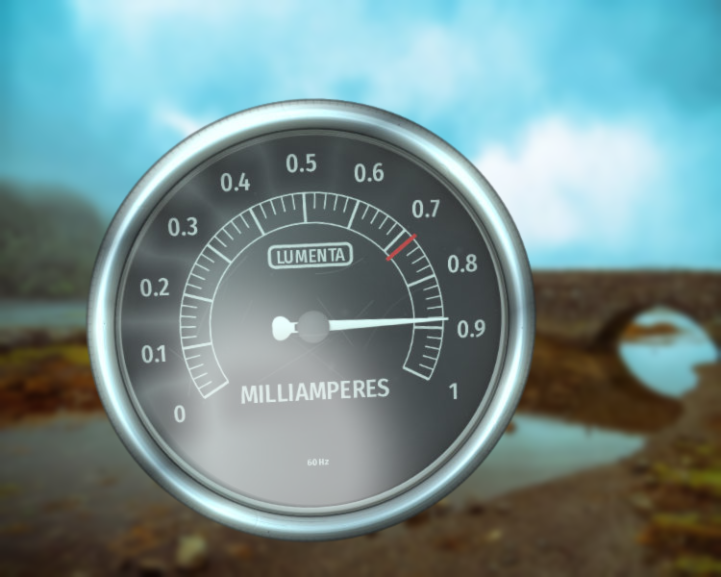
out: 0.88 mA
